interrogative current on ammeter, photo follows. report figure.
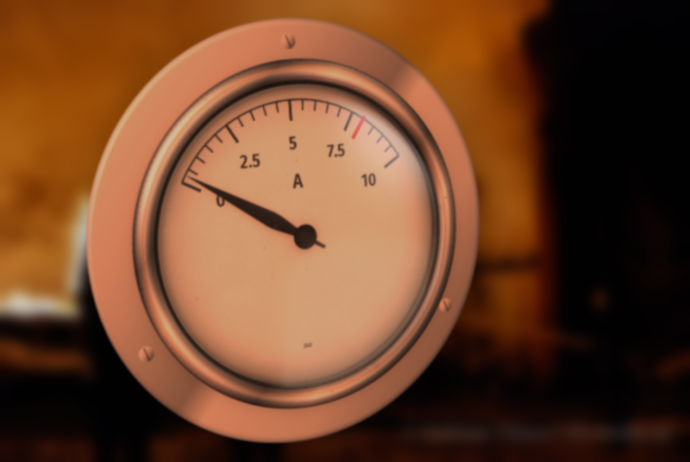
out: 0.25 A
